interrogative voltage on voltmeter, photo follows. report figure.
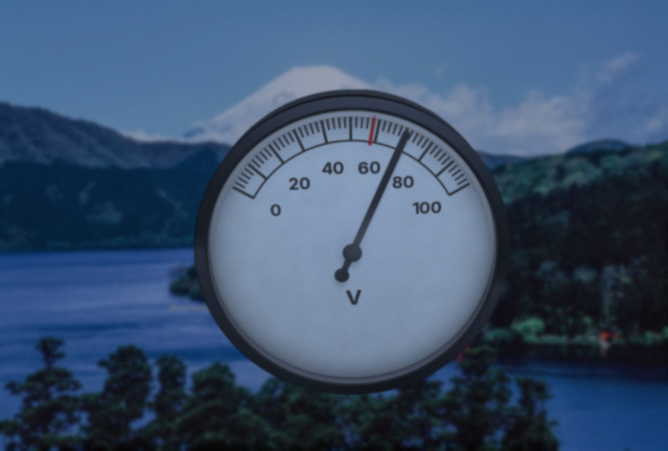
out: 70 V
